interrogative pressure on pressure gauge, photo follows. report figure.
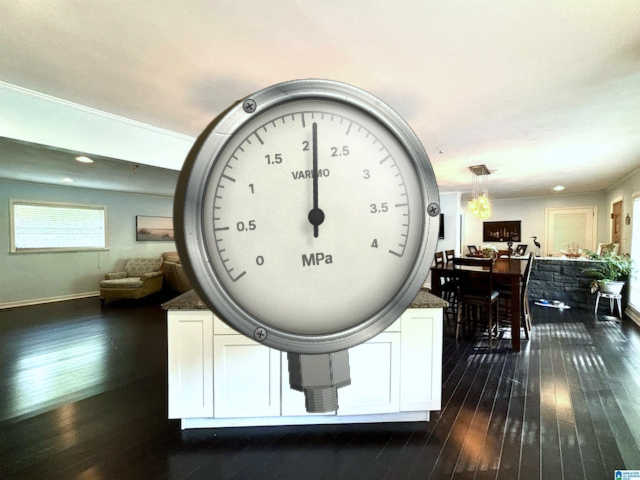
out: 2.1 MPa
